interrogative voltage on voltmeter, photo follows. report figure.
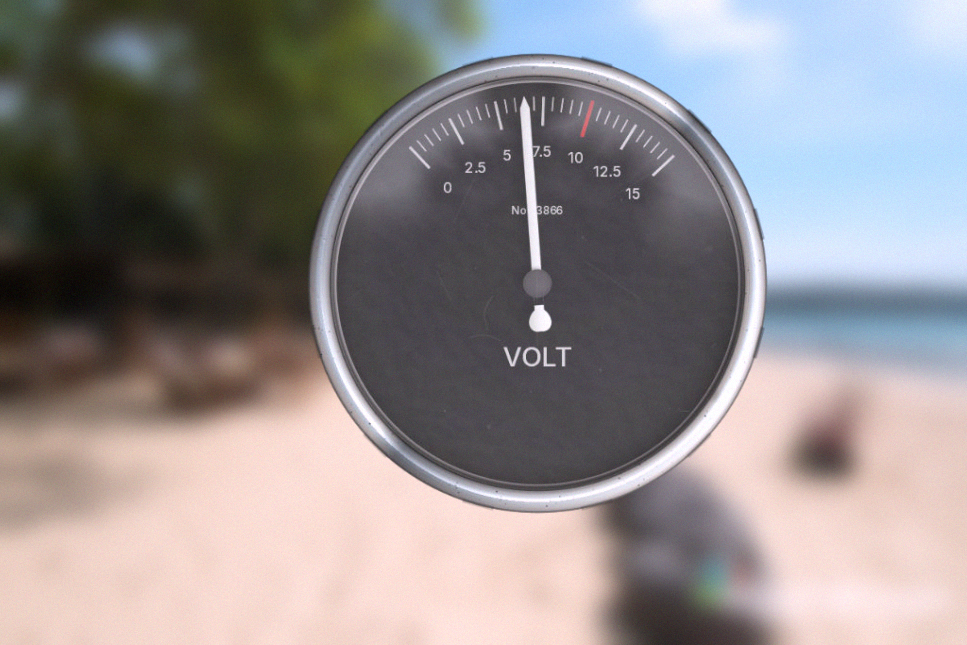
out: 6.5 V
